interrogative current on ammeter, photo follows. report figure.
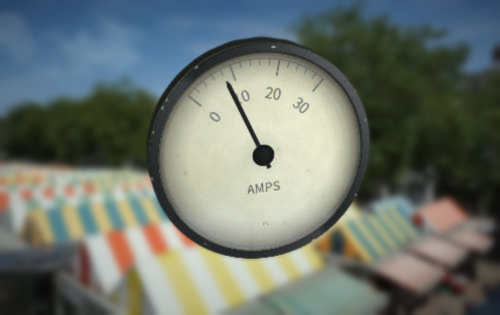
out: 8 A
